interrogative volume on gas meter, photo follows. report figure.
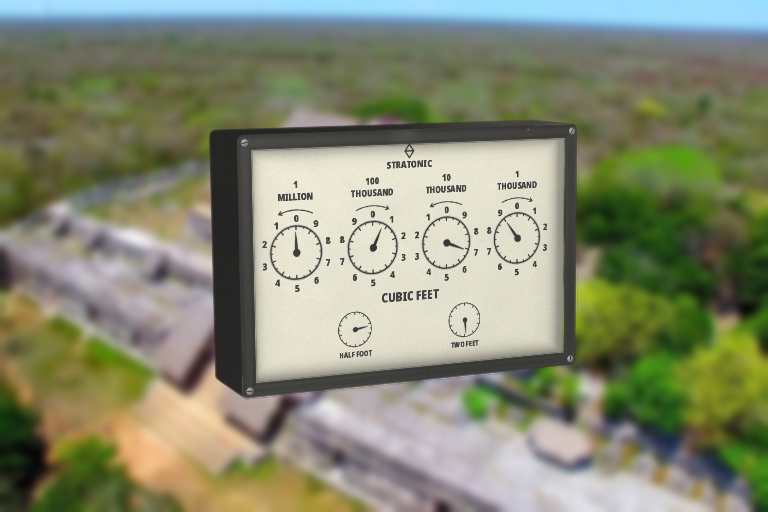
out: 6900 ft³
